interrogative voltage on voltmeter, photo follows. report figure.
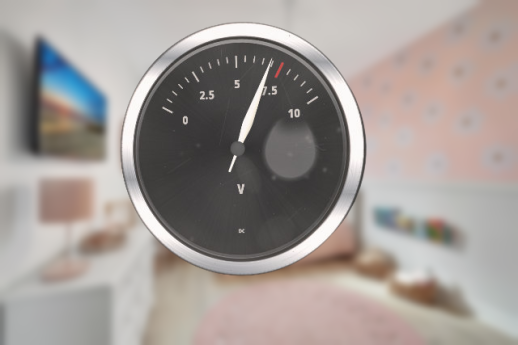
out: 7 V
